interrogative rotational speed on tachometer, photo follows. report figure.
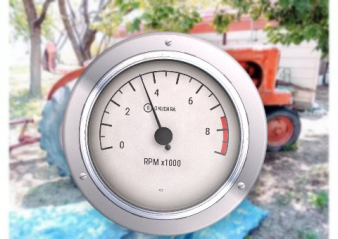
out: 3500 rpm
